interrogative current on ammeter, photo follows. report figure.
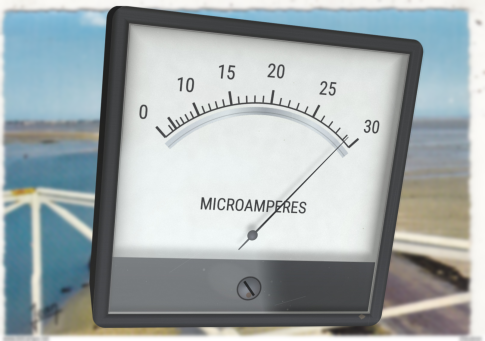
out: 29 µA
